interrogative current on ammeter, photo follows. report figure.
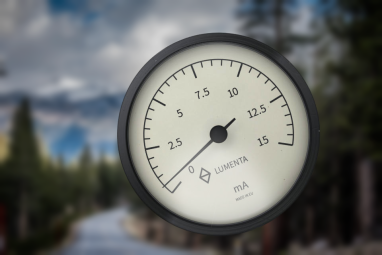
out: 0.5 mA
